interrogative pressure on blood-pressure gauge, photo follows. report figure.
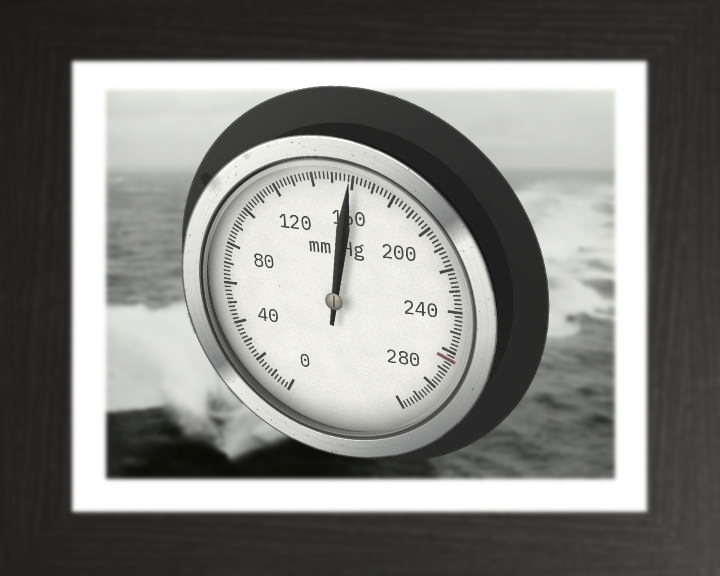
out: 160 mmHg
